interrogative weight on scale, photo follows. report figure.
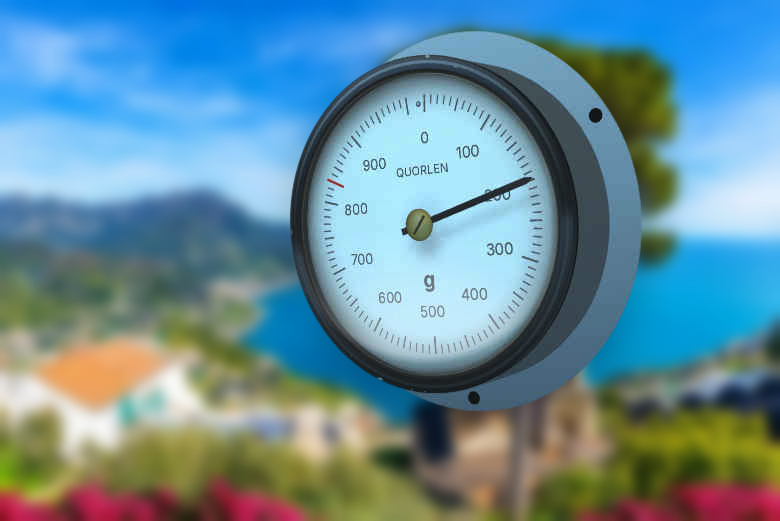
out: 200 g
